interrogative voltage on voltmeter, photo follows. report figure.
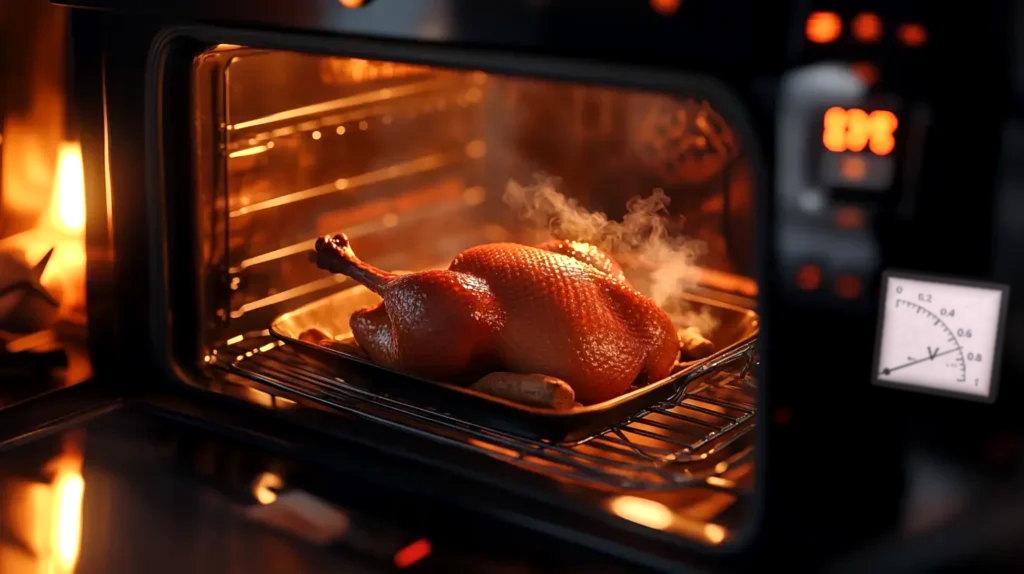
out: 0.7 V
